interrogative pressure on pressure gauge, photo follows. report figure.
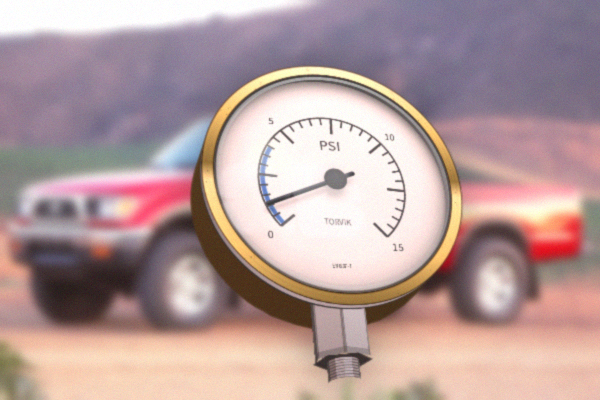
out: 1 psi
